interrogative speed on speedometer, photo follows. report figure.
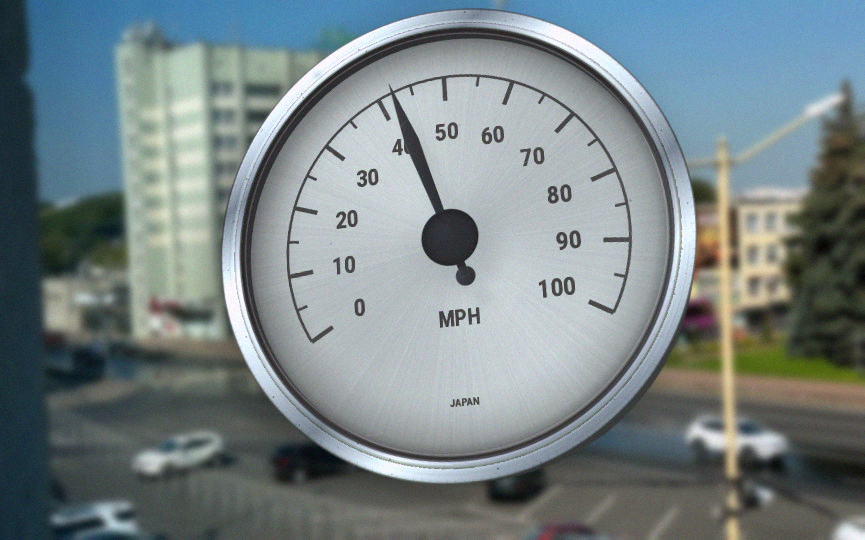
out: 42.5 mph
